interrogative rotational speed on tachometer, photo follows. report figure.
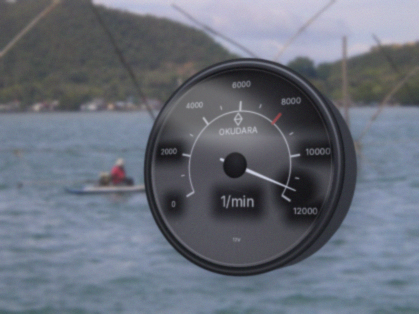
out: 11500 rpm
